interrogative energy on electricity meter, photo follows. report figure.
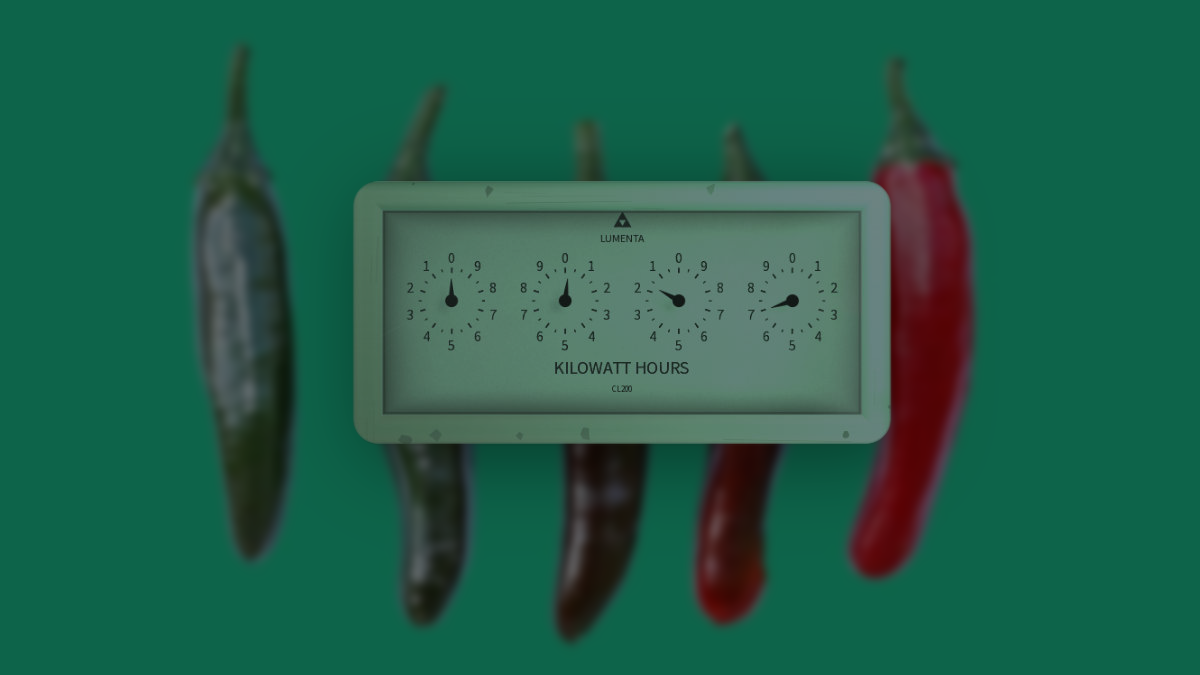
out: 17 kWh
